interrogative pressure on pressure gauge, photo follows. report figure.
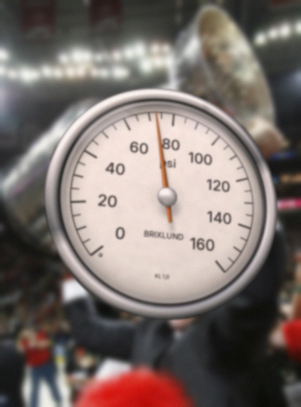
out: 72.5 psi
